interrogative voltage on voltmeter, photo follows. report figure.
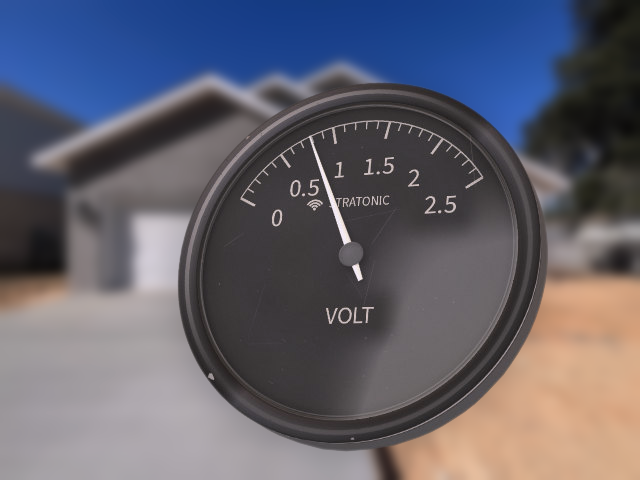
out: 0.8 V
